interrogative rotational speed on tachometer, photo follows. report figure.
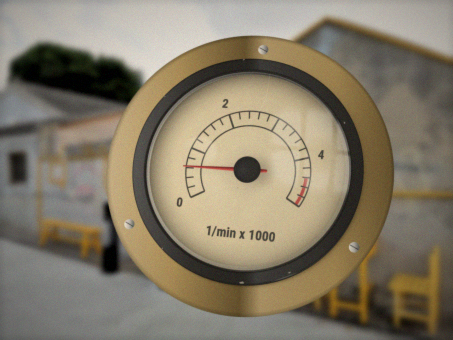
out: 600 rpm
